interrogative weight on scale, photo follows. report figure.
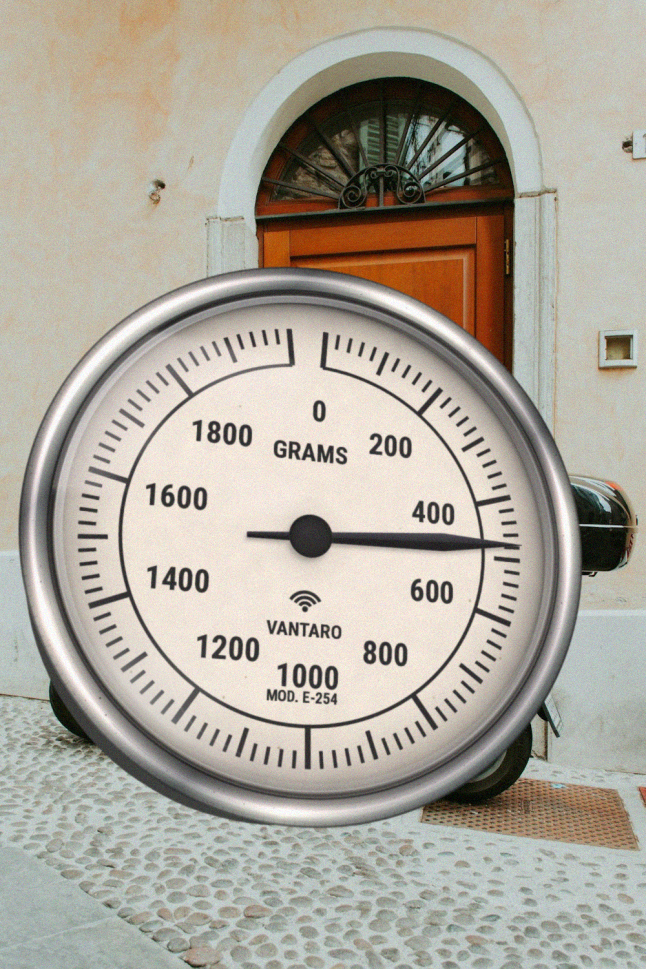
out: 480 g
